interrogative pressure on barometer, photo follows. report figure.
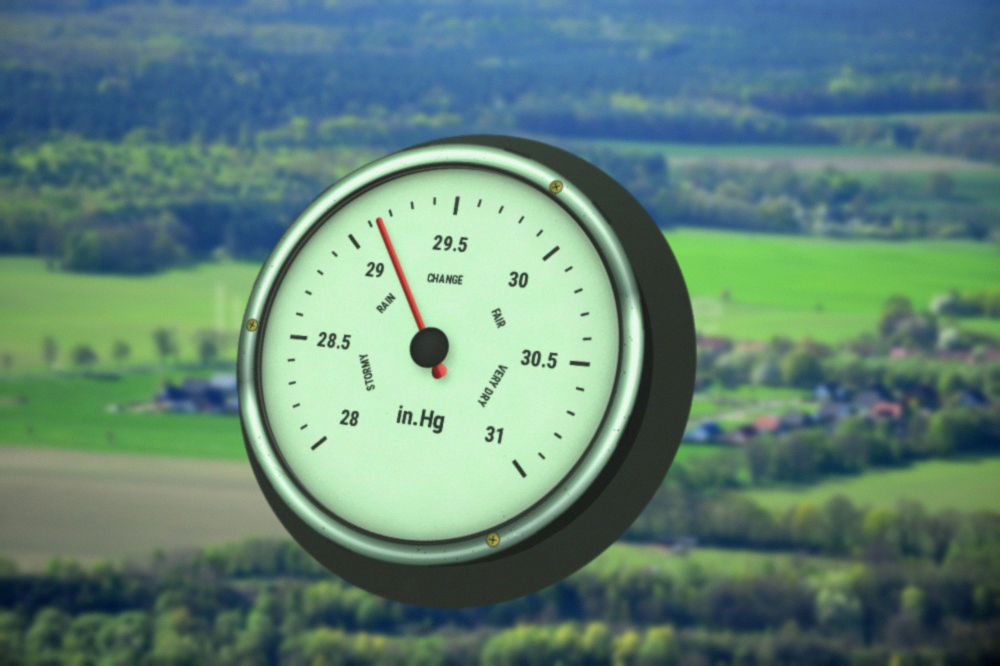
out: 29.15 inHg
